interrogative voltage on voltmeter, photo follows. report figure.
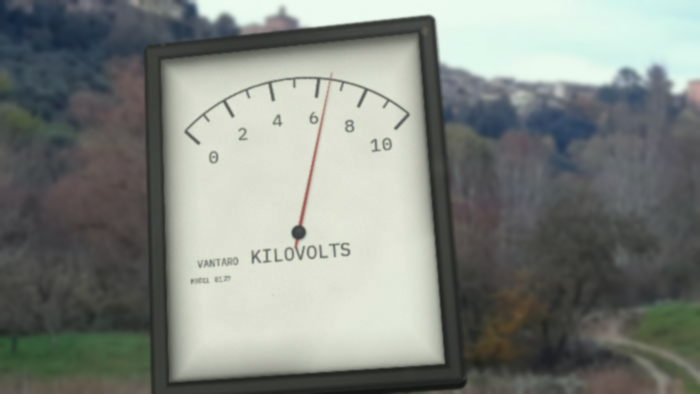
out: 6.5 kV
